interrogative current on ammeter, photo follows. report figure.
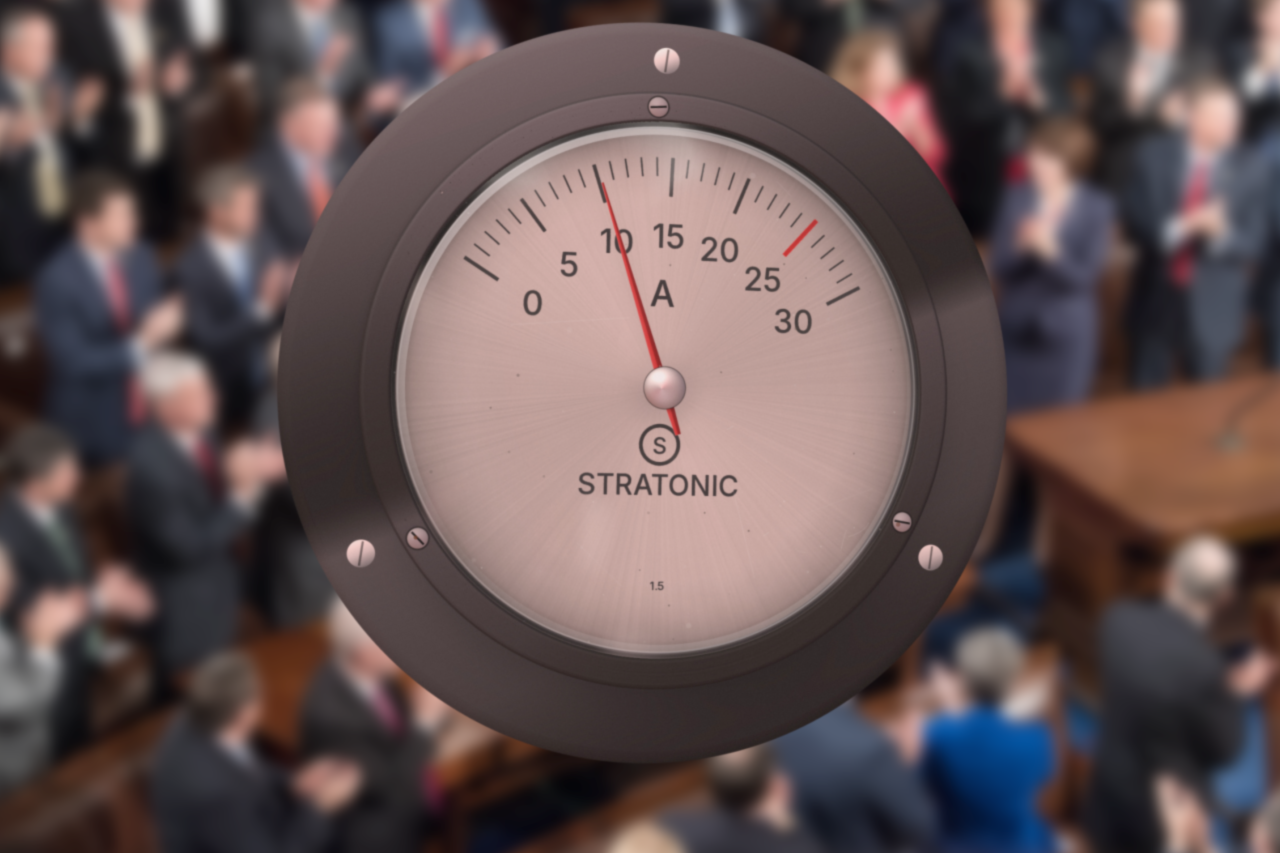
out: 10 A
